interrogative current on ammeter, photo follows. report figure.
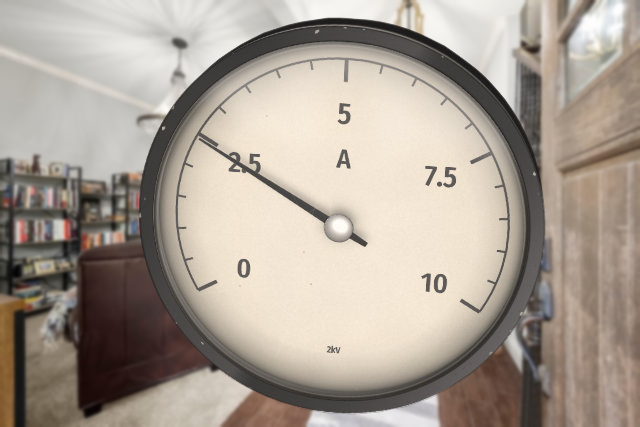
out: 2.5 A
